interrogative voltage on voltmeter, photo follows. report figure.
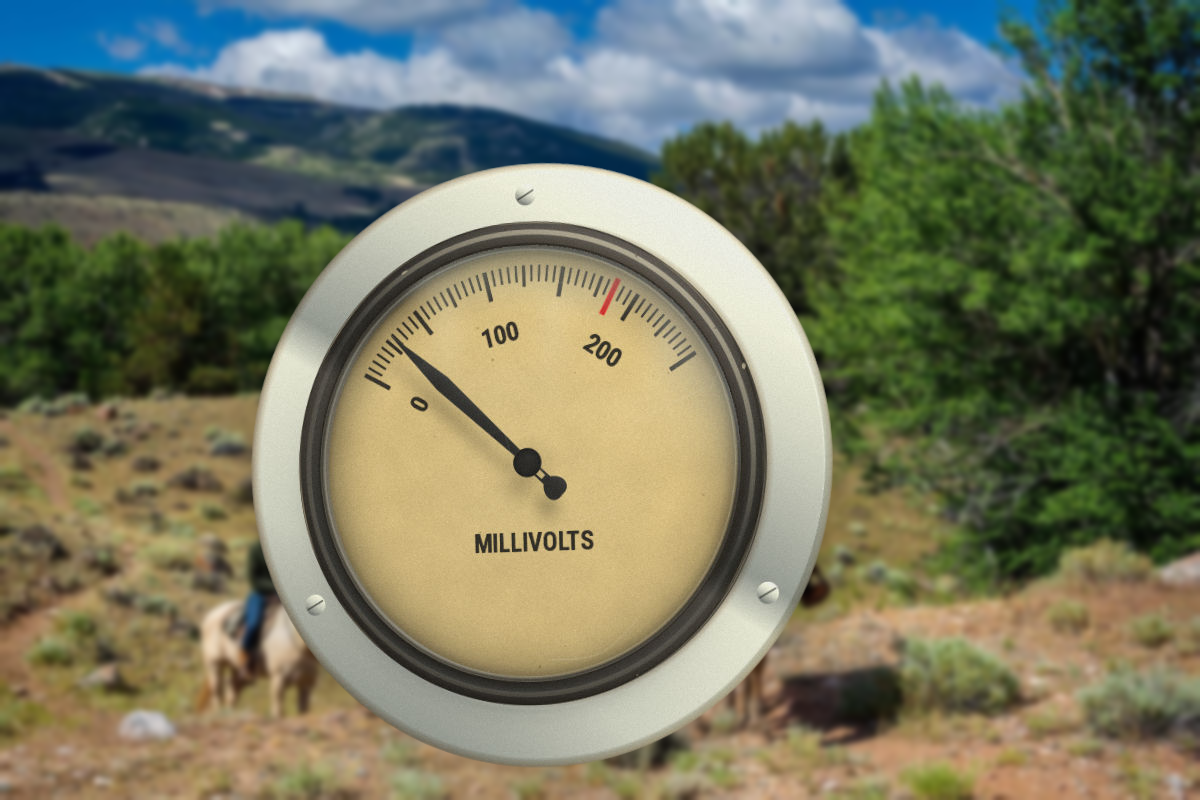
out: 30 mV
